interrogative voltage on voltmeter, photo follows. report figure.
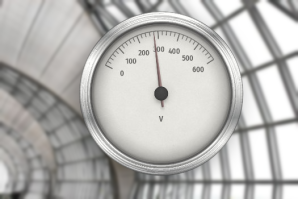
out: 280 V
